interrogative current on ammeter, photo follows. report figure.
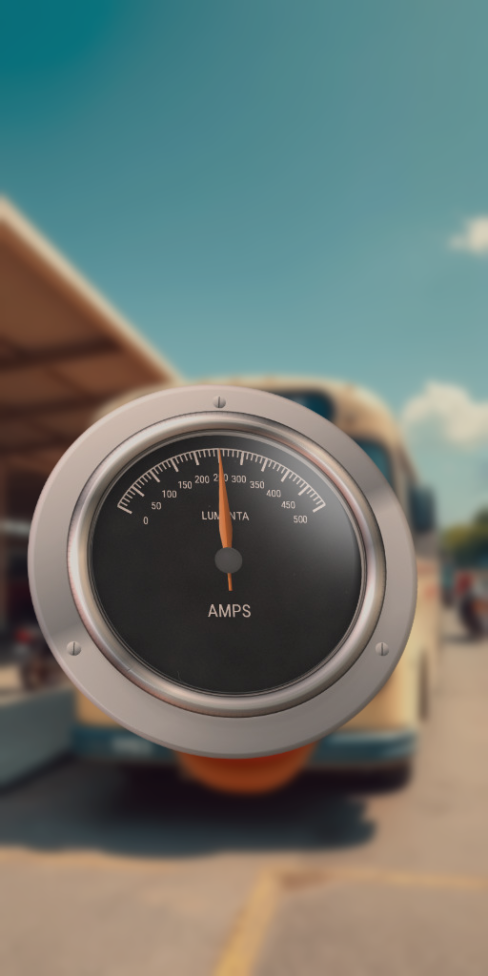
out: 250 A
